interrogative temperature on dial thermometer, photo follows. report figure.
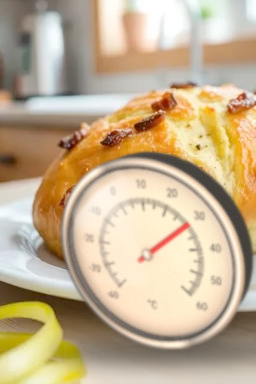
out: 30 °C
